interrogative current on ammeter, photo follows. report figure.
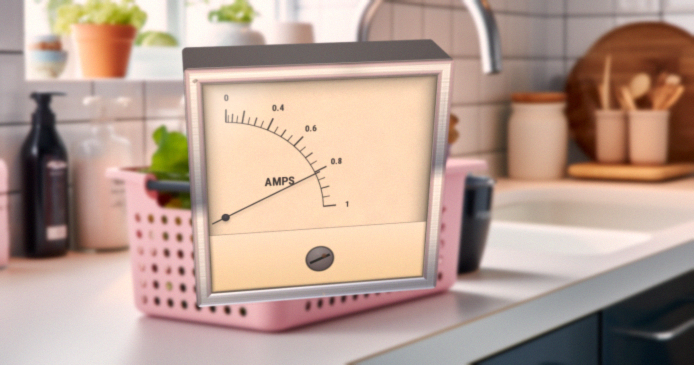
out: 0.8 A
